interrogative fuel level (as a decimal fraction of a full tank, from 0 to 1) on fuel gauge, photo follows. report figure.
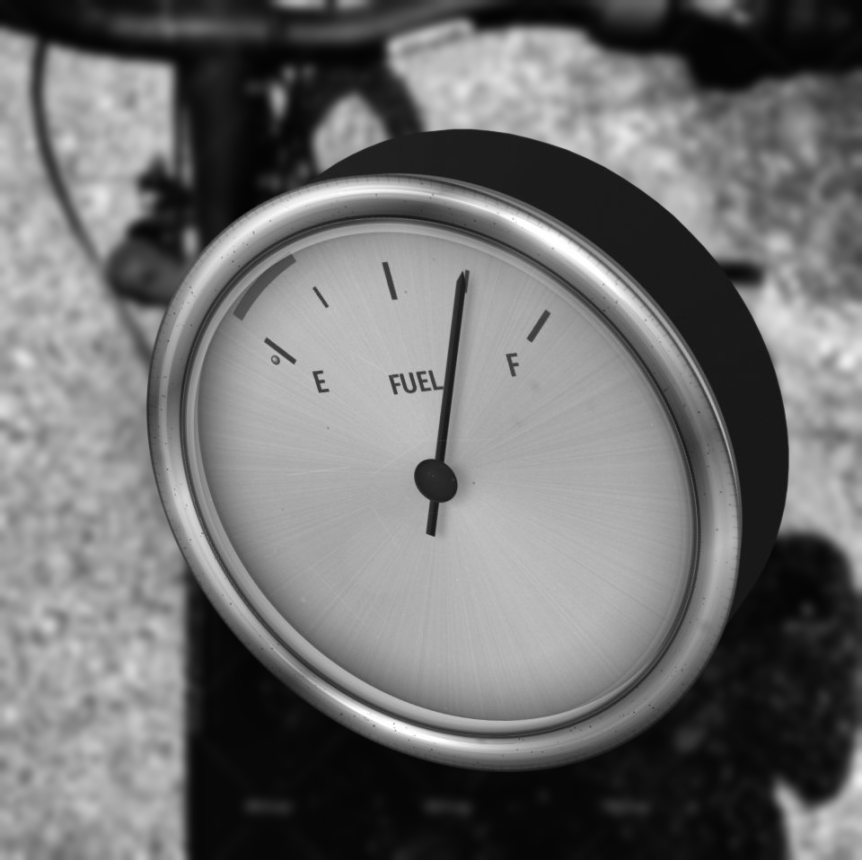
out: 0.75
